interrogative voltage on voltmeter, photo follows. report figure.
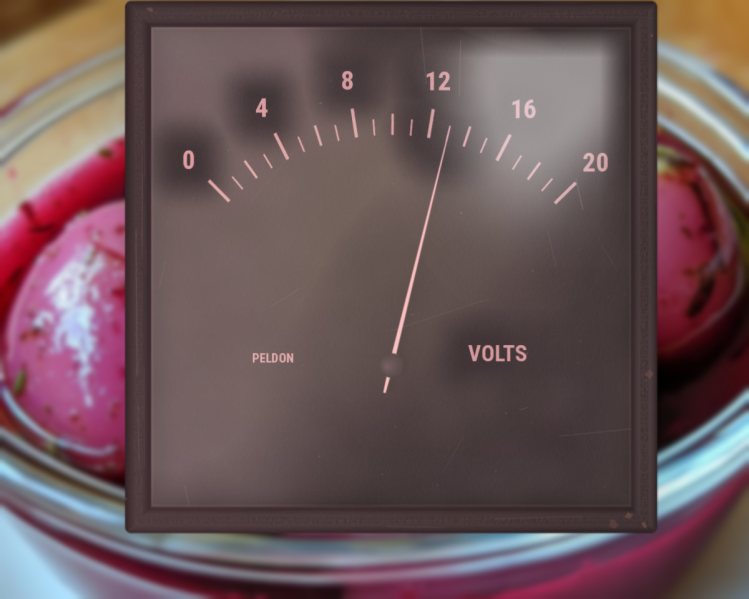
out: 13 V
